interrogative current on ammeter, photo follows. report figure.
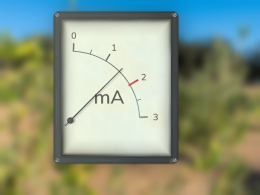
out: 1.5 mA
